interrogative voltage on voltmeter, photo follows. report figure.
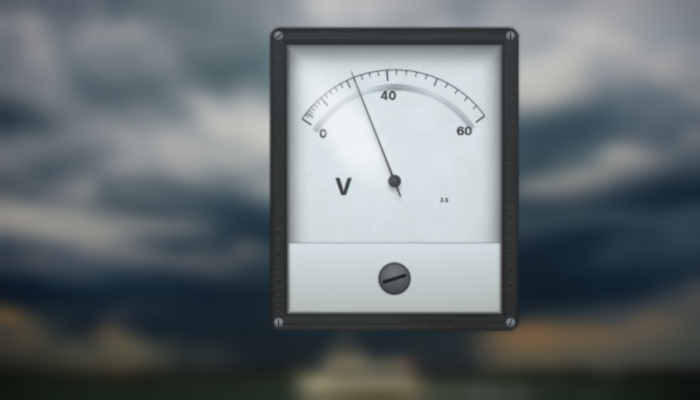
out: 32 V
